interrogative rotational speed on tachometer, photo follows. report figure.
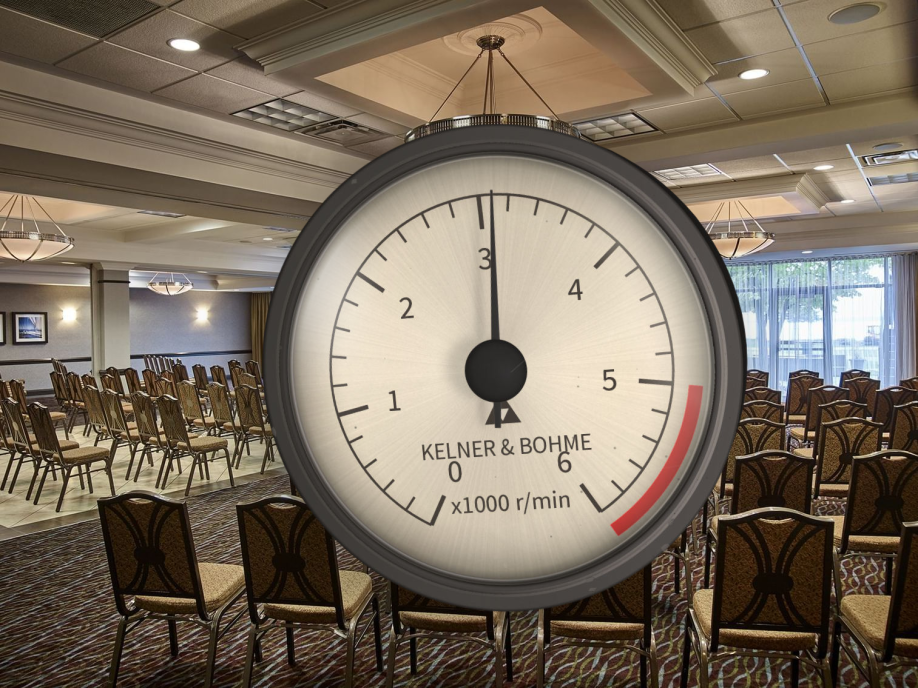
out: 3100 rpm
